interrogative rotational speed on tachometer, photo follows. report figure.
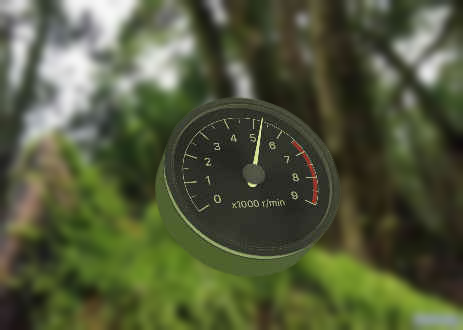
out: 5250 rpm
